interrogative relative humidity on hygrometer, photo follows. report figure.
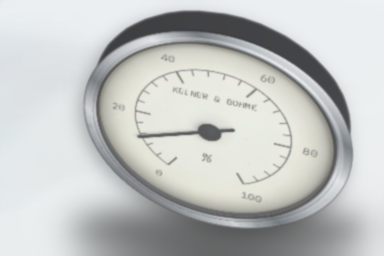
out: 12 %
